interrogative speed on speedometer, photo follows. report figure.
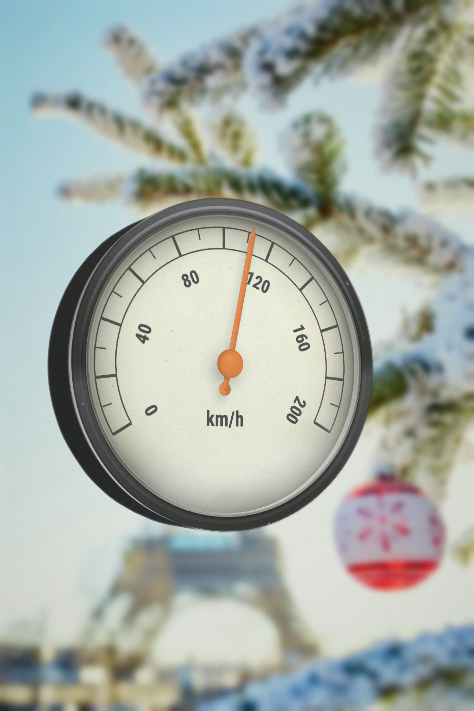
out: 110 km/h
